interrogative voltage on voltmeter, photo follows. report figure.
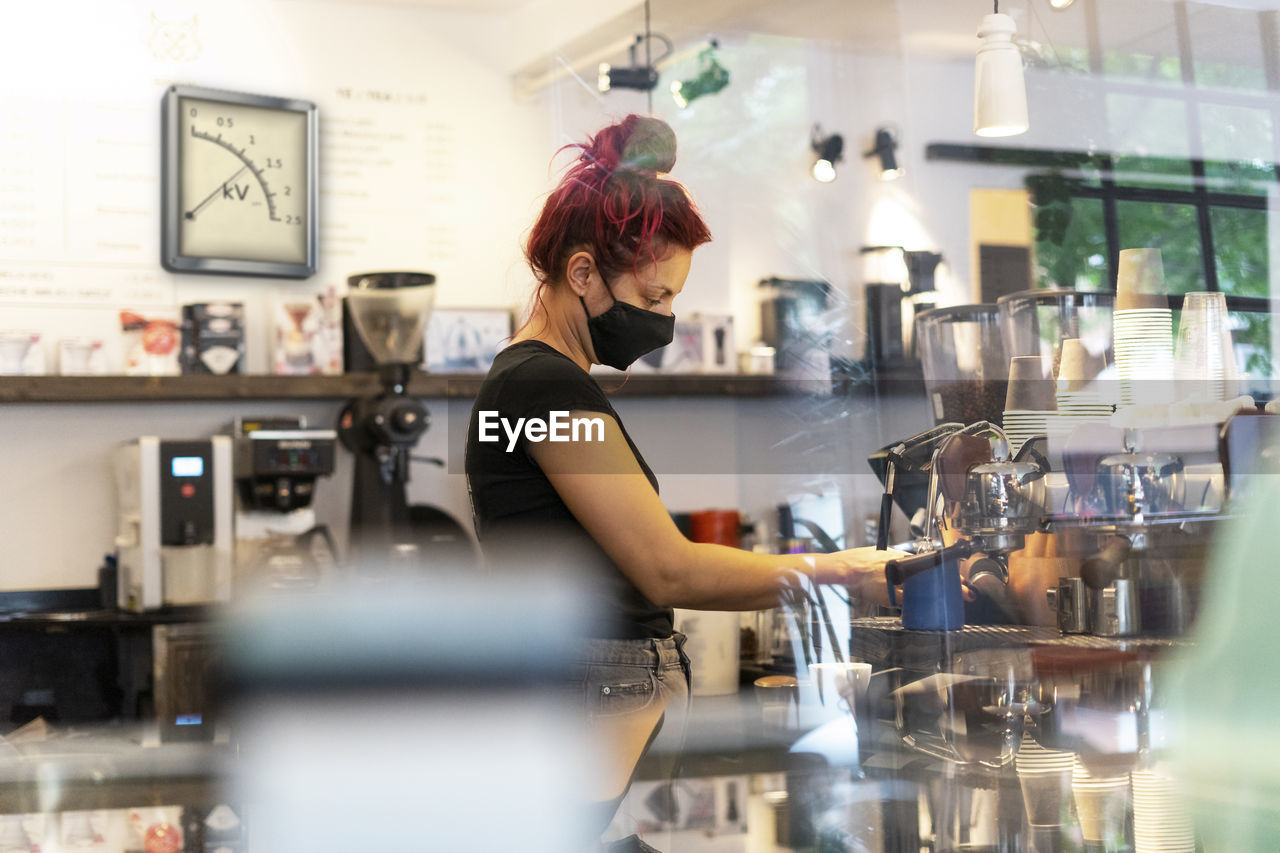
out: 1.25 kV
